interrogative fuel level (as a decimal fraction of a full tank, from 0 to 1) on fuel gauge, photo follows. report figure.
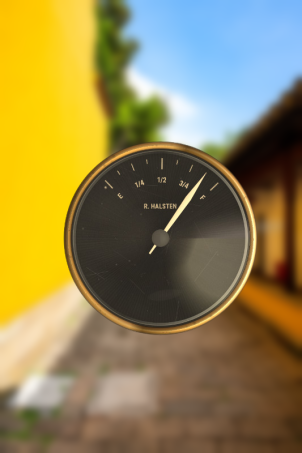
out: 0.875
